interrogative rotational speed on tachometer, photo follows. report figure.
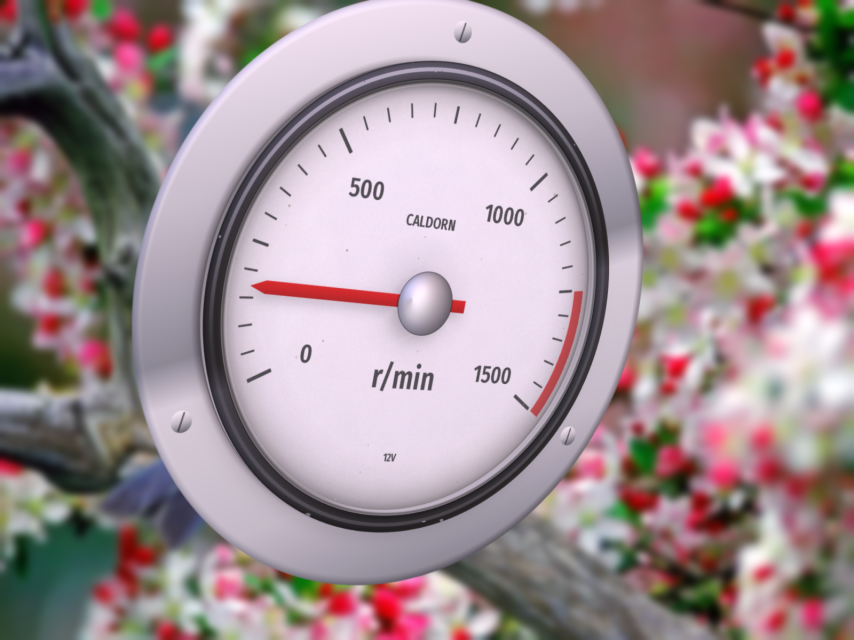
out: 175 rpm
